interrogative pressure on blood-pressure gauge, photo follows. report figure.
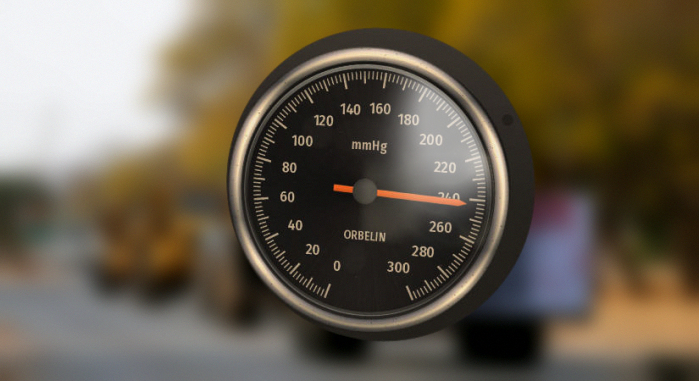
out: 242 mmHg
